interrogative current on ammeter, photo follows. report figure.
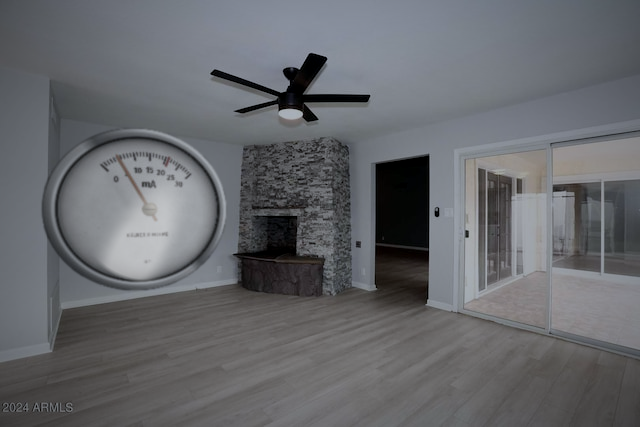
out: 5 mA
